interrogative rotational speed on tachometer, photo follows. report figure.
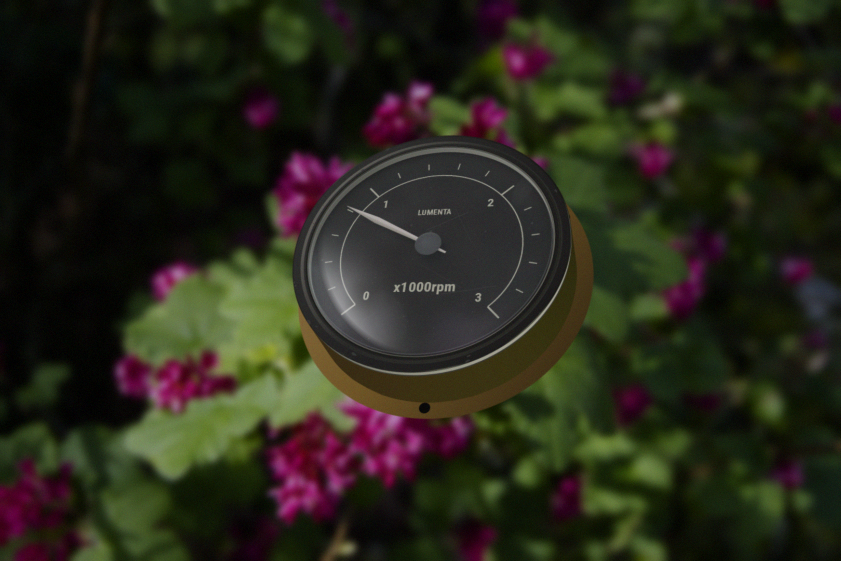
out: 800 rpm
